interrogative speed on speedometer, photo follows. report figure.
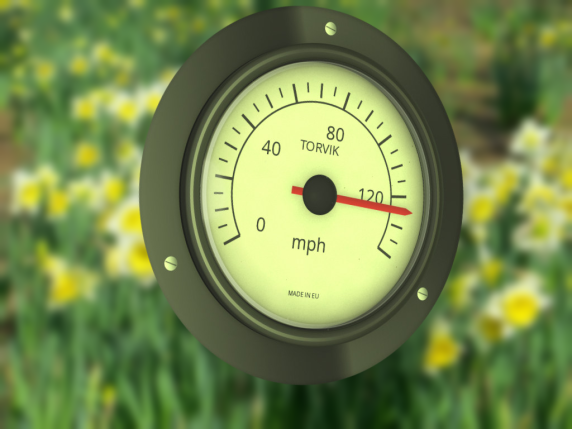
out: 125 mph
